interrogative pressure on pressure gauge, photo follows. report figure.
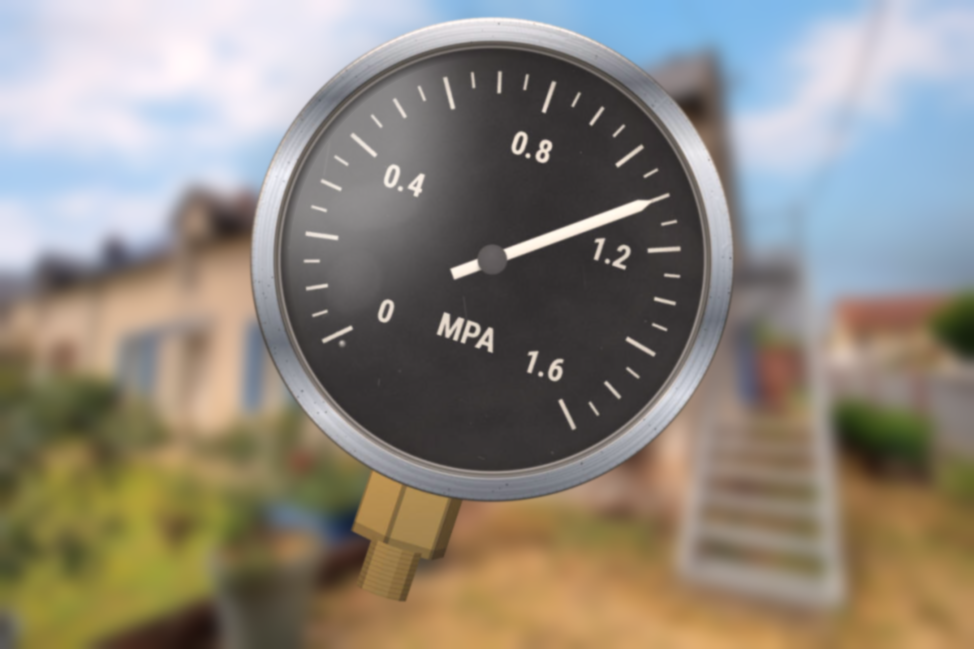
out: 1.1 MPa
